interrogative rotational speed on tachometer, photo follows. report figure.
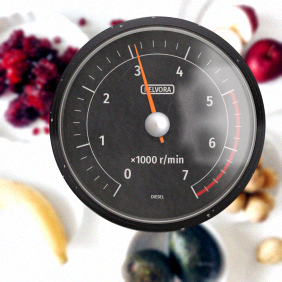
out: 3100 rpm
